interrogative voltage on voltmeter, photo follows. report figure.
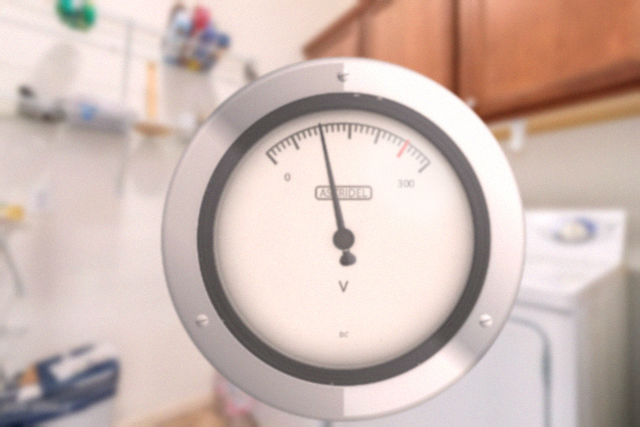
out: 100 V
